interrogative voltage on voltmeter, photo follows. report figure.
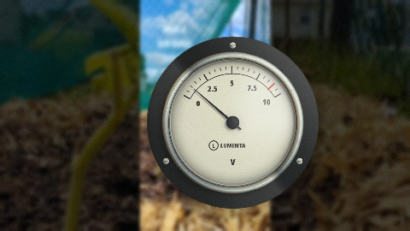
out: 1 V
